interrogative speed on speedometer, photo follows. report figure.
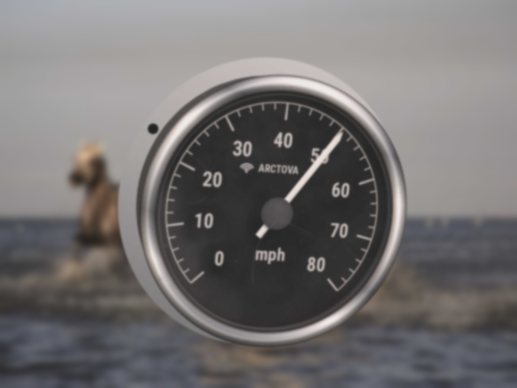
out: 50 mph
